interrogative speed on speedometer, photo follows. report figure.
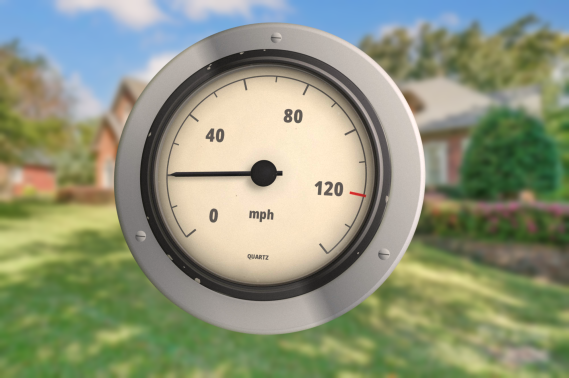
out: 20 mph
